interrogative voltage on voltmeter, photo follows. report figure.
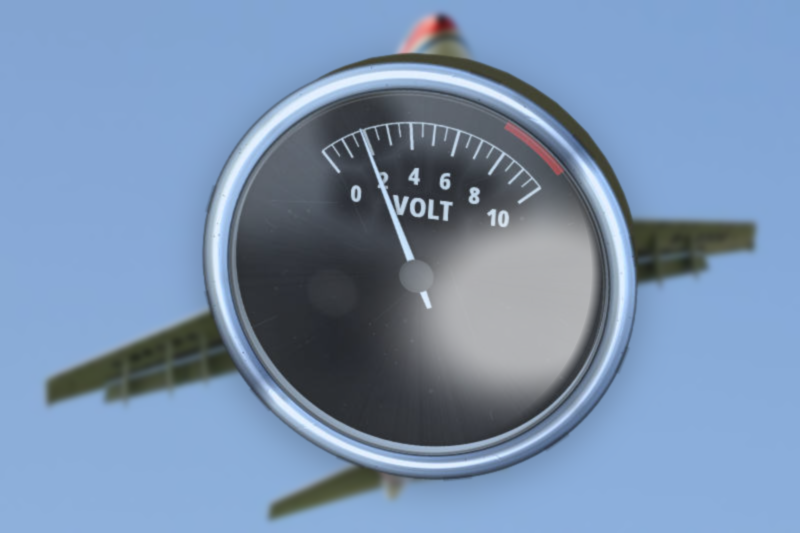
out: 2 V
